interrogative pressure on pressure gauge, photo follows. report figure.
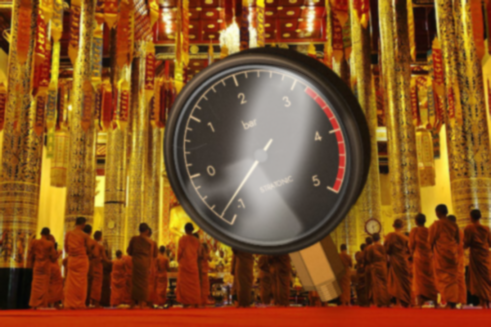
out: -0.8 bar
